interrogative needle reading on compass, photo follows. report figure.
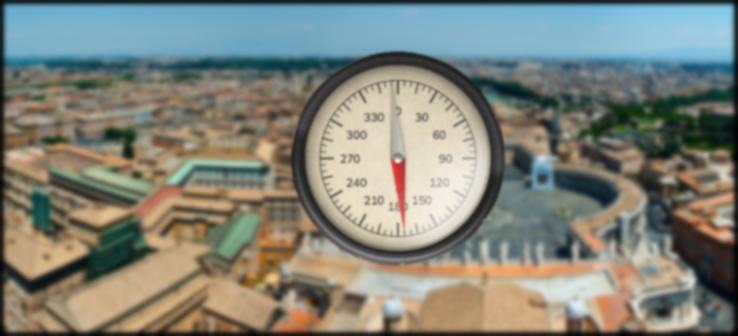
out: 175 °
